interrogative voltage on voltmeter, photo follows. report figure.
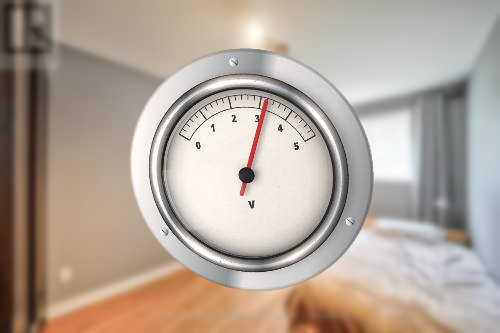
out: 3.2 V
